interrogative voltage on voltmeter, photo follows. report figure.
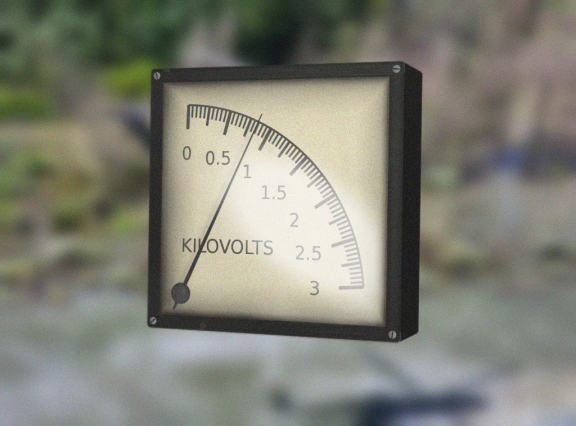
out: 0.85 kV
